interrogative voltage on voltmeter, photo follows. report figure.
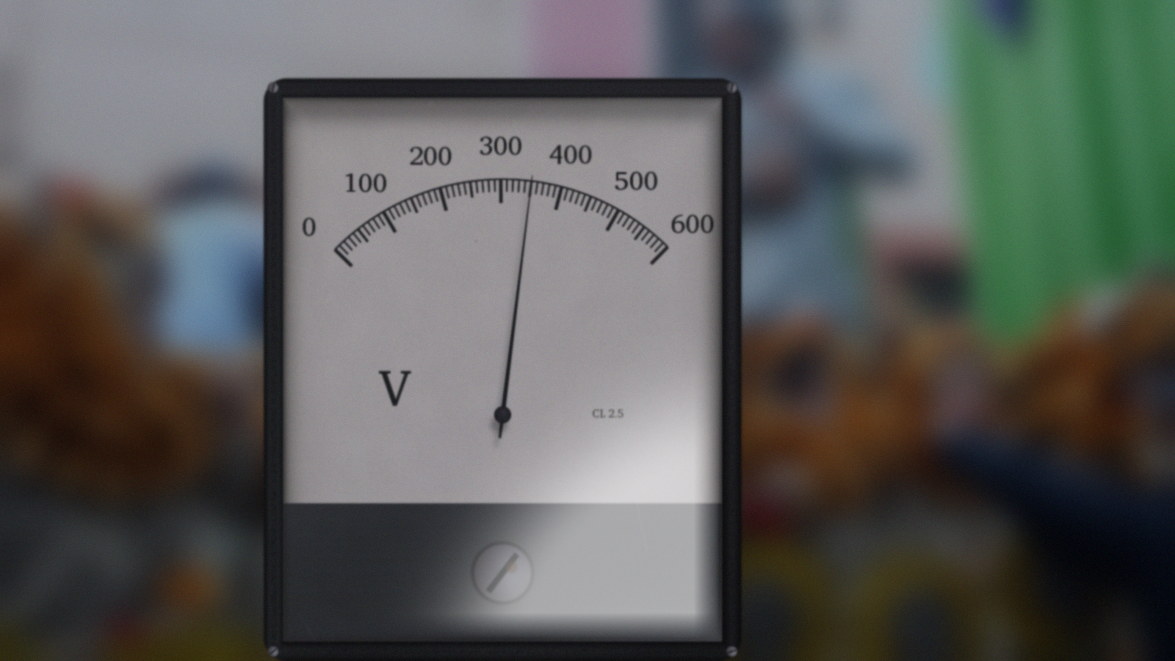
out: 350 V
